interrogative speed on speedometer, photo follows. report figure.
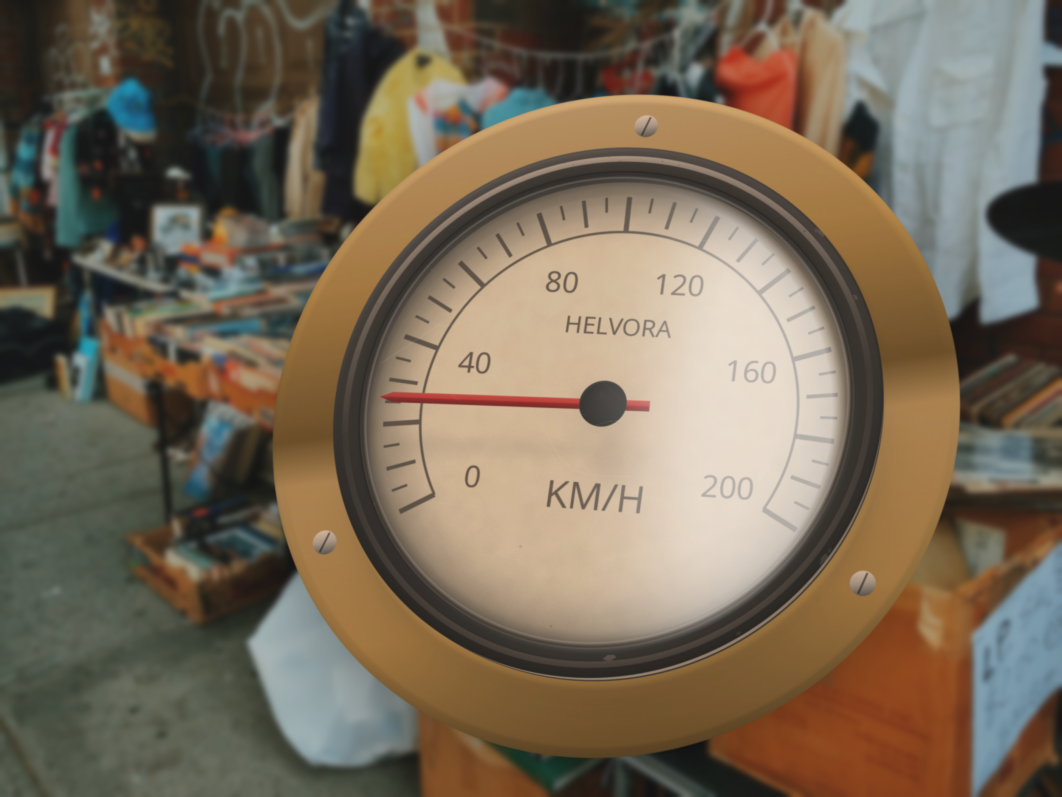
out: 25 km/h
